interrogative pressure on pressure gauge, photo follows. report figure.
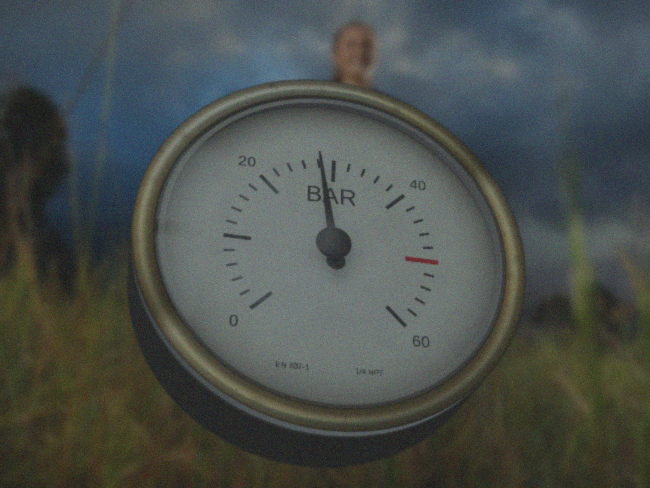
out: 28 bar
